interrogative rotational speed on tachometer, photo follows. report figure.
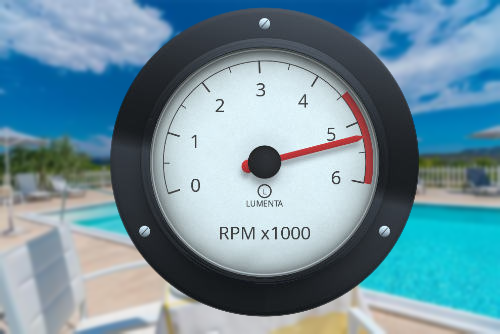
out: 5250 rpm
